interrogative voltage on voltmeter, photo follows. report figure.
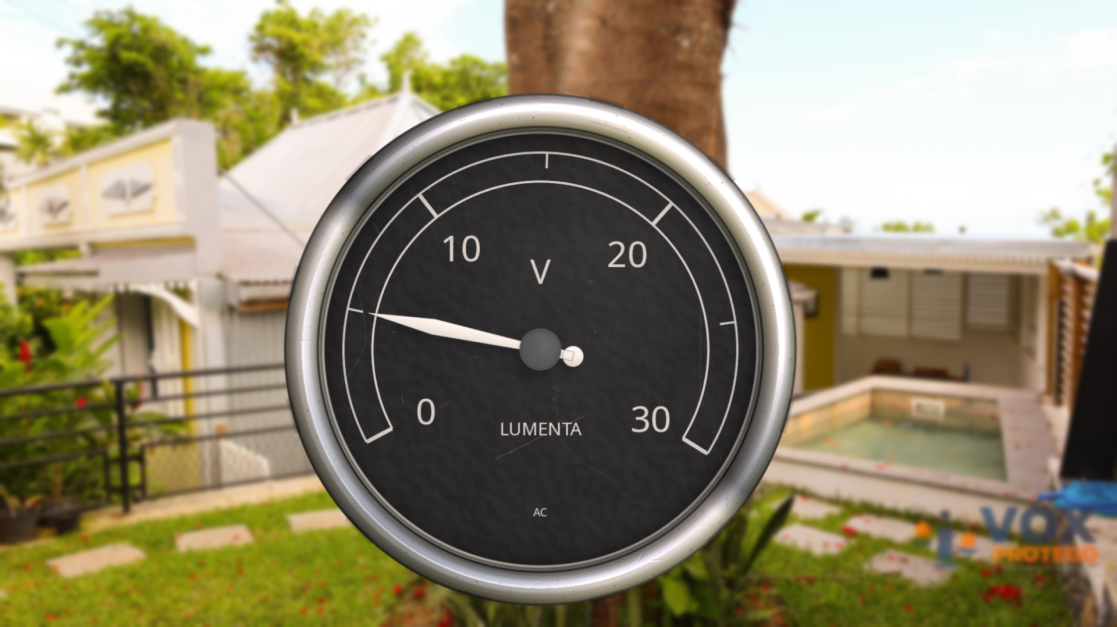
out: 5 V
